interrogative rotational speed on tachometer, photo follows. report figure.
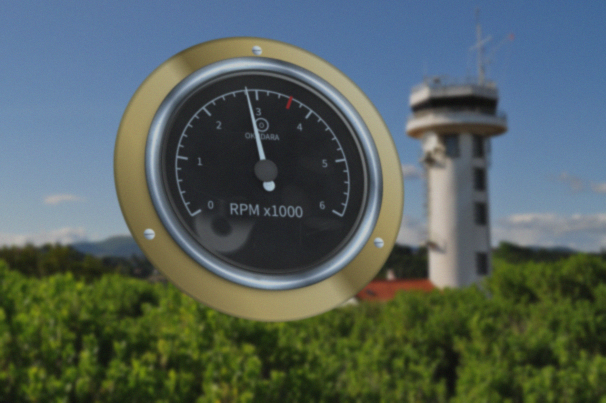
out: 2800 rpm
